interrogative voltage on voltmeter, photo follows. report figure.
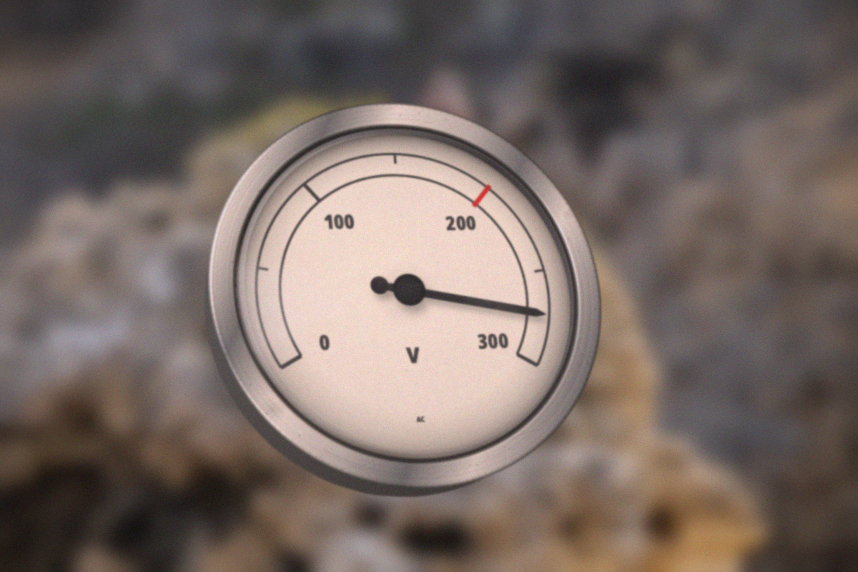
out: 275 V
